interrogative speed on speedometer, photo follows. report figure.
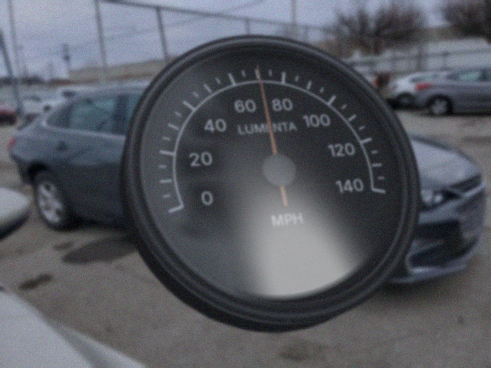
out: 70 mph
